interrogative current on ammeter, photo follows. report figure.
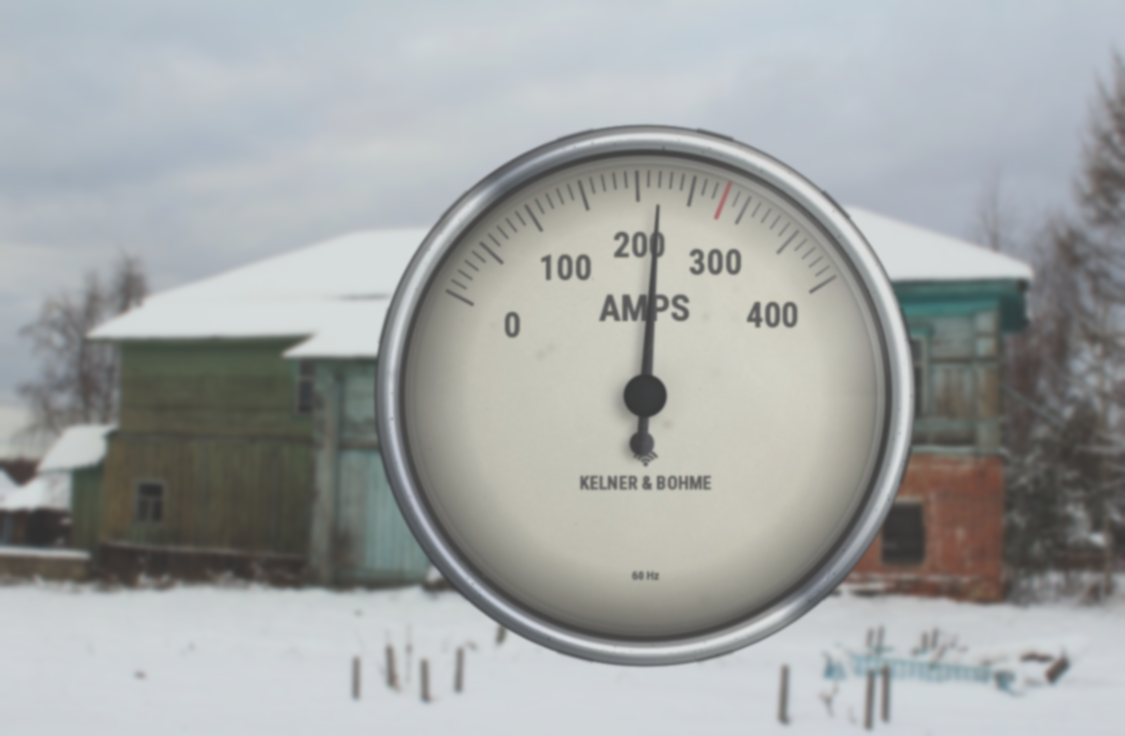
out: 220 A
